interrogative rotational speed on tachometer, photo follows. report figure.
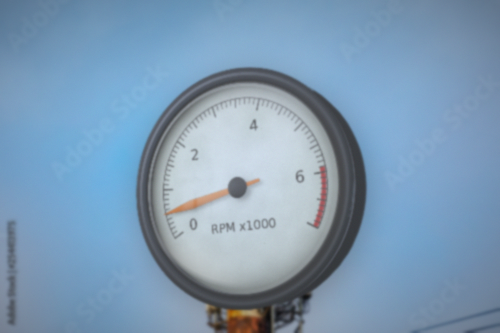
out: 500 rpm
